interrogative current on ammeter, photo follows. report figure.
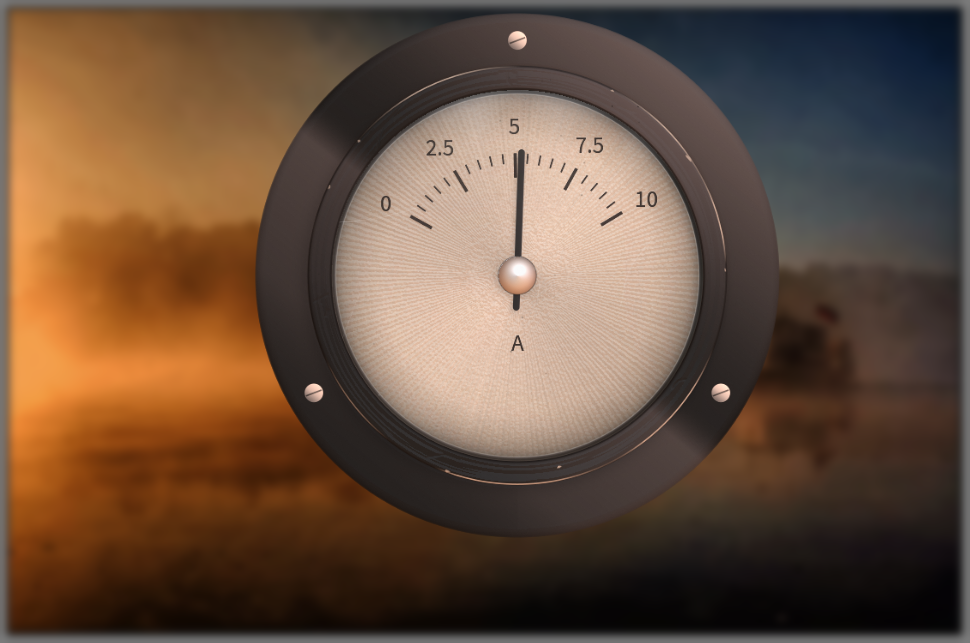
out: 5.25 A
